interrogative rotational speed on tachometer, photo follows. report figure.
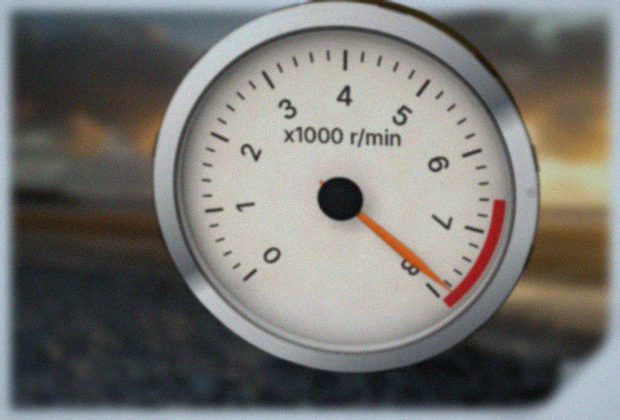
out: 7800 rpm
